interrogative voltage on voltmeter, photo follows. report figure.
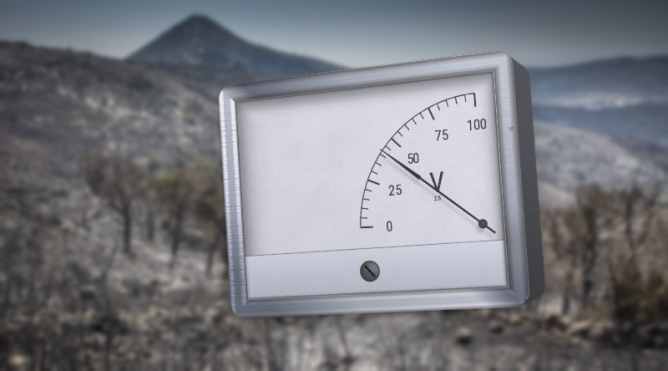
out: 42.5 V
